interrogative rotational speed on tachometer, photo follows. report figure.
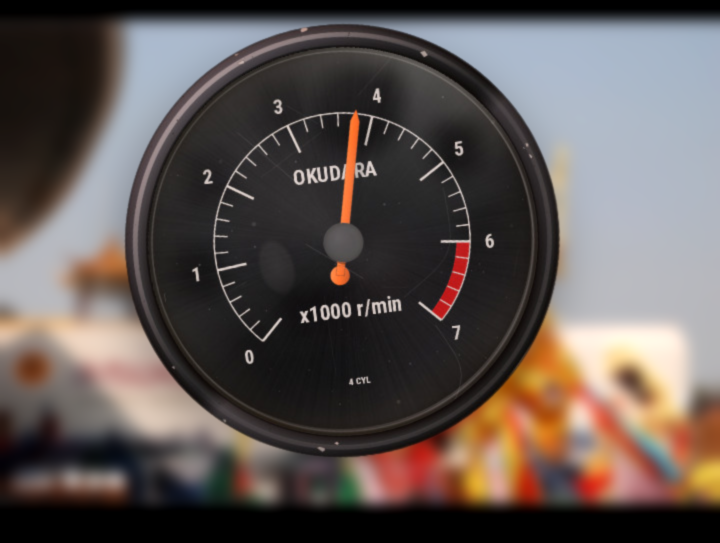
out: 3800 rpm
